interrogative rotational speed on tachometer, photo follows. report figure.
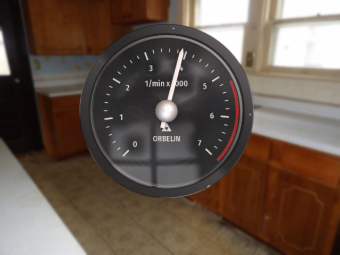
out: 3900 rpm
